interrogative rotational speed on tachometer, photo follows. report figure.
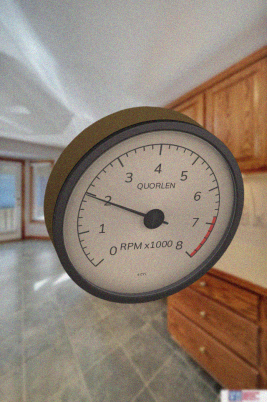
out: 2000 rpm
